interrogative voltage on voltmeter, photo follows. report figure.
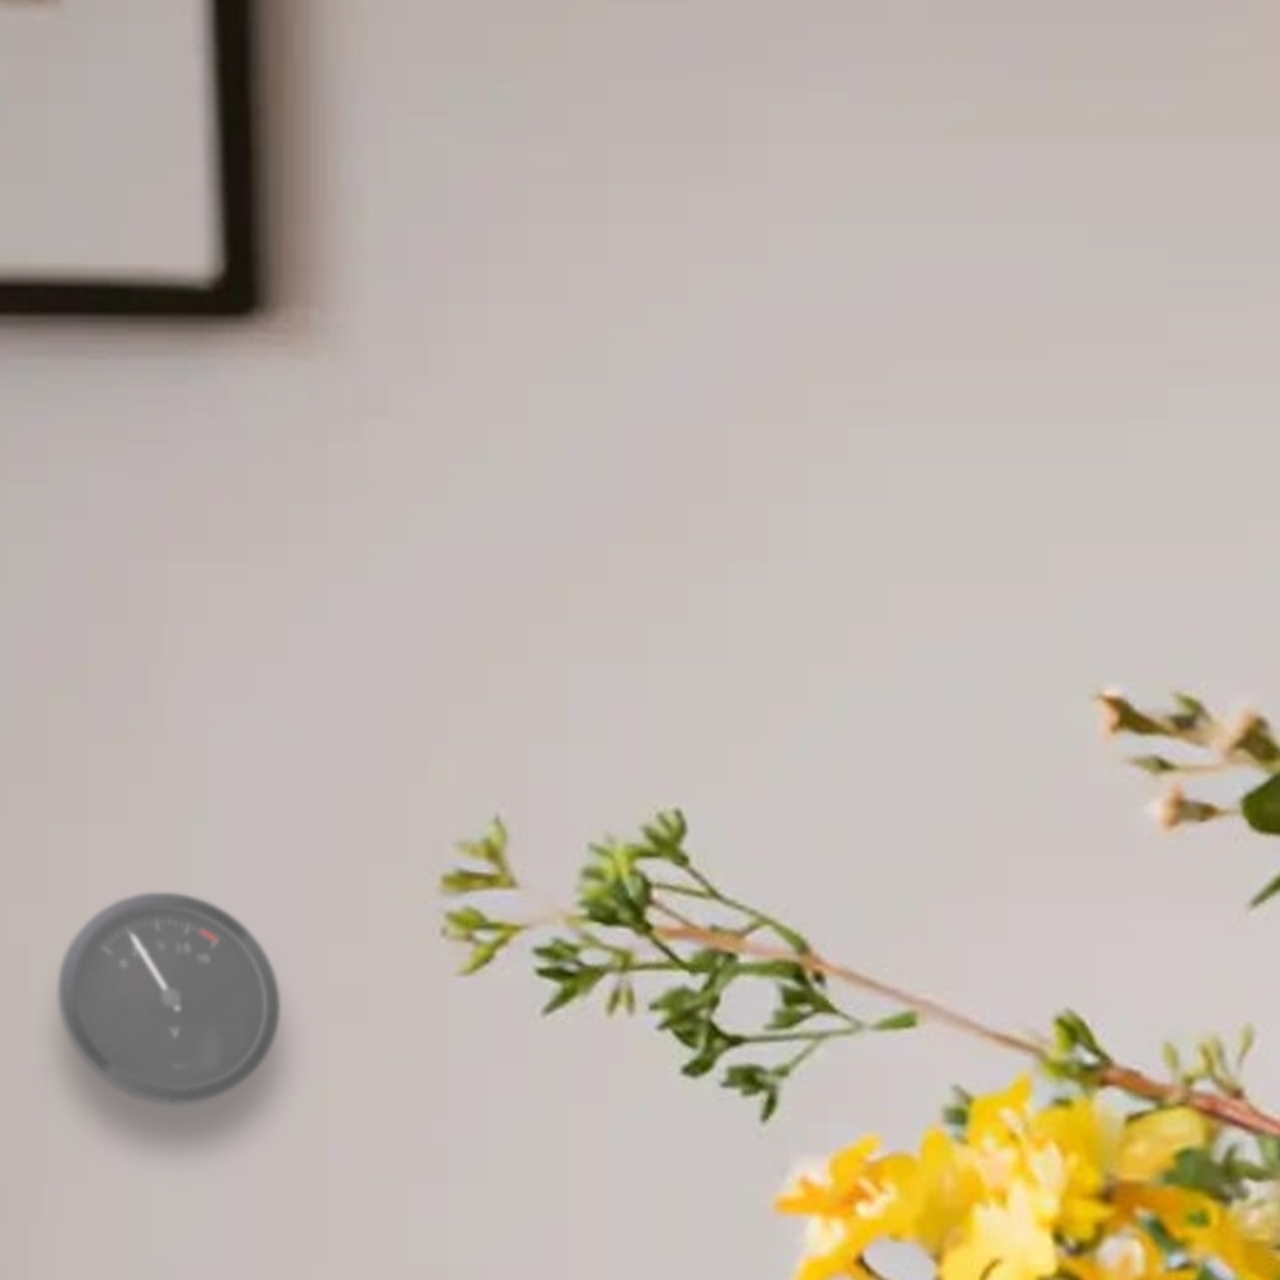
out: 2.5 V
